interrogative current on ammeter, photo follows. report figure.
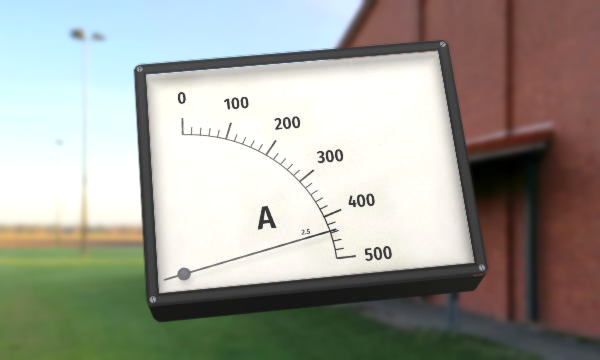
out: 440 A
